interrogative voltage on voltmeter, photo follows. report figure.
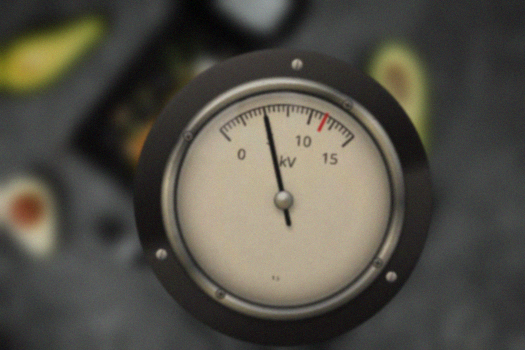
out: 5 kV
